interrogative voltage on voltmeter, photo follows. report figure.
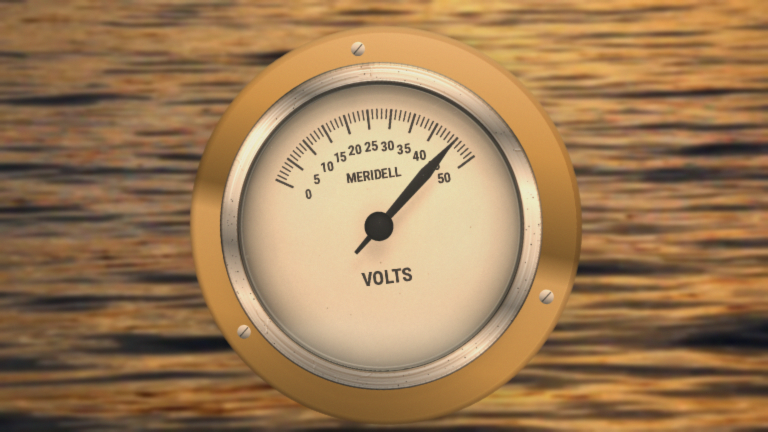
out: 45 V
